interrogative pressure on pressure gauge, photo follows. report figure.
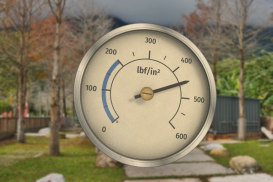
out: 450 psi
